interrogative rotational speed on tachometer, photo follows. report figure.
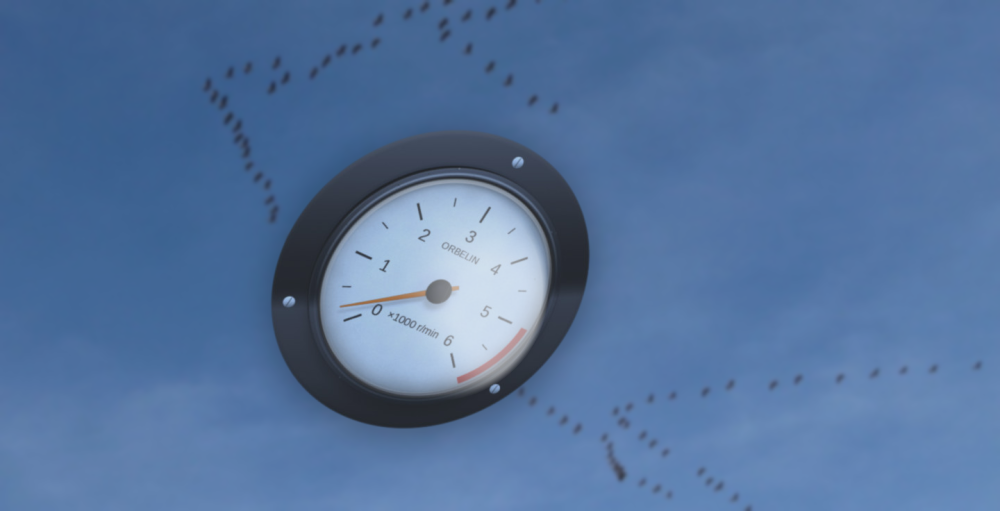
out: 250 rpm
